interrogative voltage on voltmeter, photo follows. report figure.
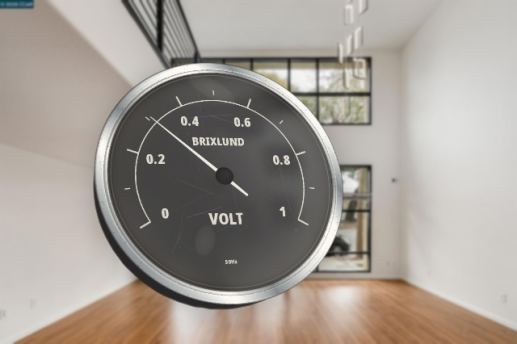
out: 0.3 V
